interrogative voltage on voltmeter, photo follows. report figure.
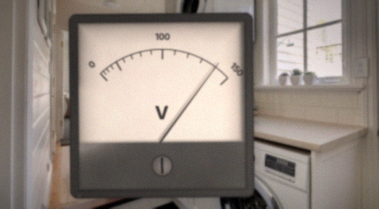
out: 140 V
